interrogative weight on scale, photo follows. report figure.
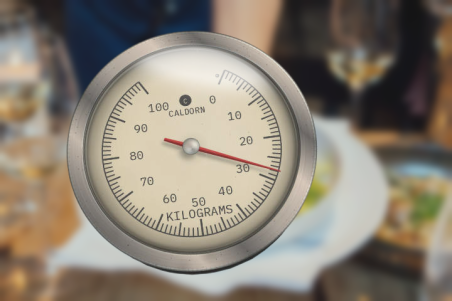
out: 28 kg
